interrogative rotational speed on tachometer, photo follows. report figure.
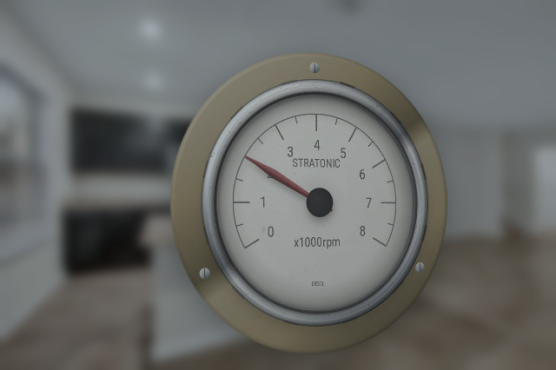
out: 2000 rpm
